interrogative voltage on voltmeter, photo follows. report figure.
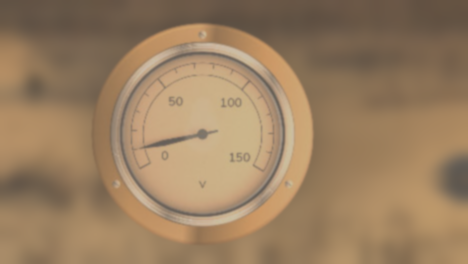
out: 10 V
